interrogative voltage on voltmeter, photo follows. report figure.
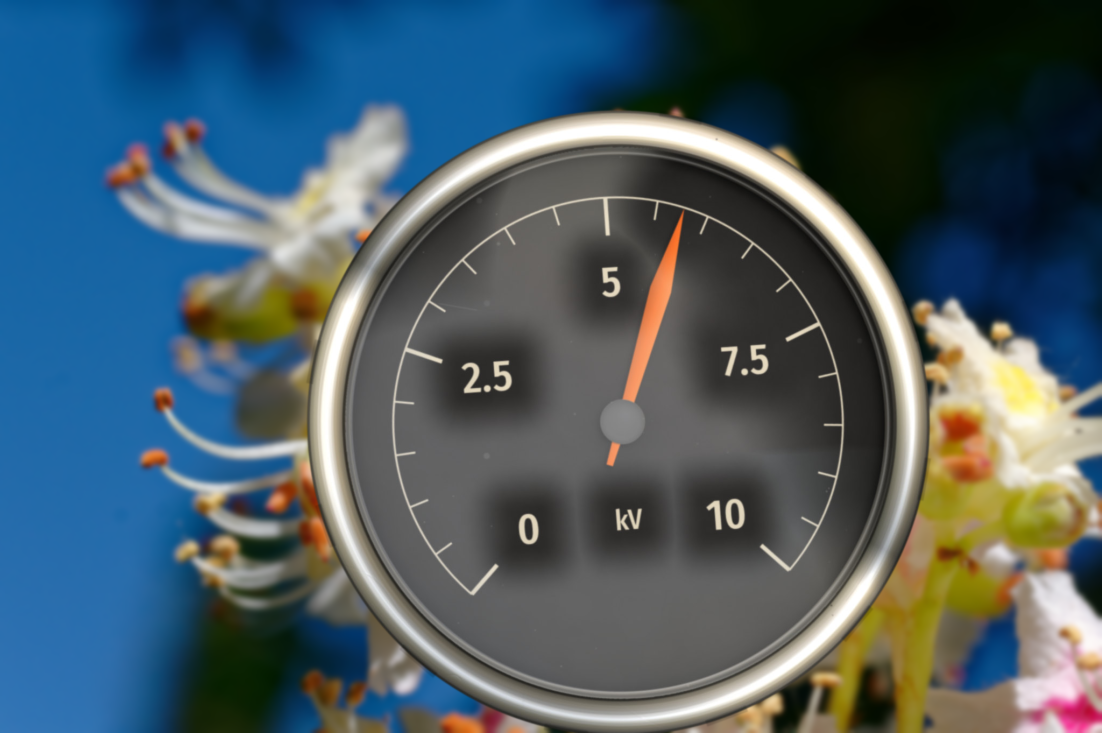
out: 5.75 kV
